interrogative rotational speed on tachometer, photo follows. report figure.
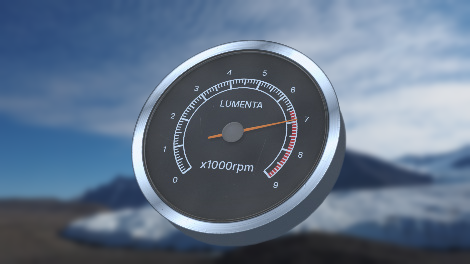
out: 7000 rpm
